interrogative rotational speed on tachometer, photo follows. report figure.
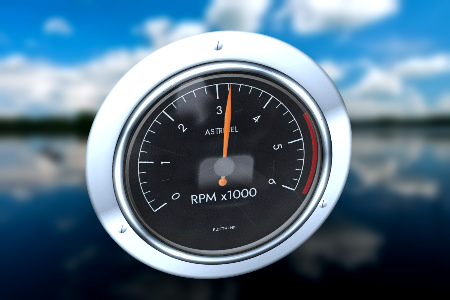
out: 3200 rpm
